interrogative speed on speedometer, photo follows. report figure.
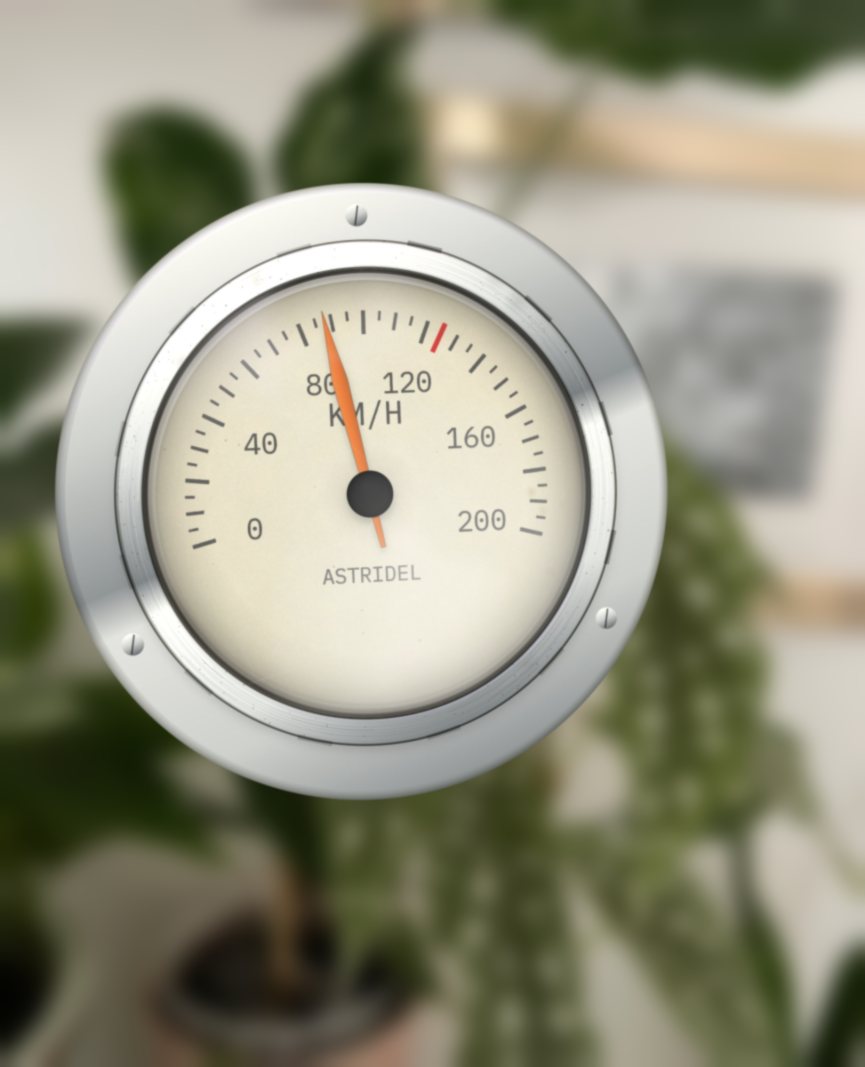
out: 87.5 km/h
